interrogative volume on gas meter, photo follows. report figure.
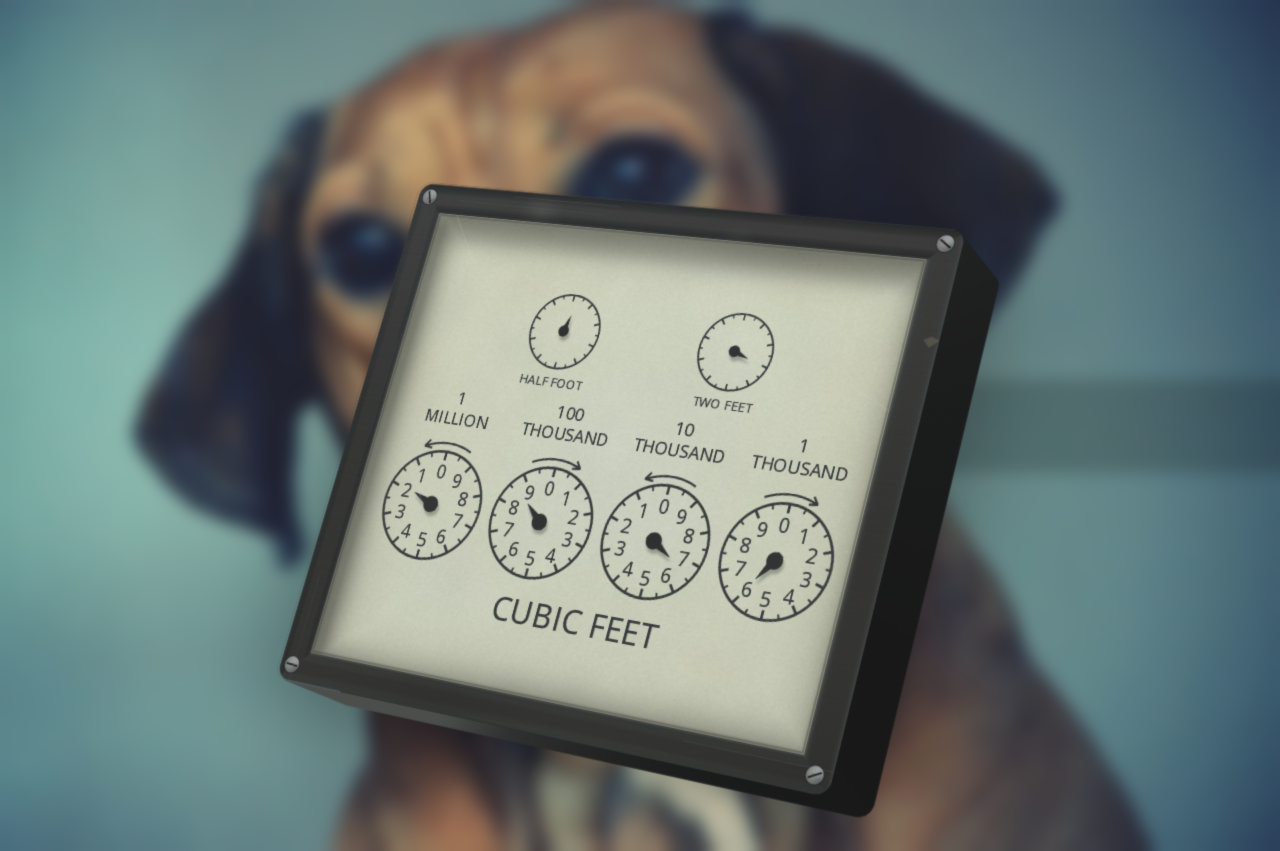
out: 186600 ft³
